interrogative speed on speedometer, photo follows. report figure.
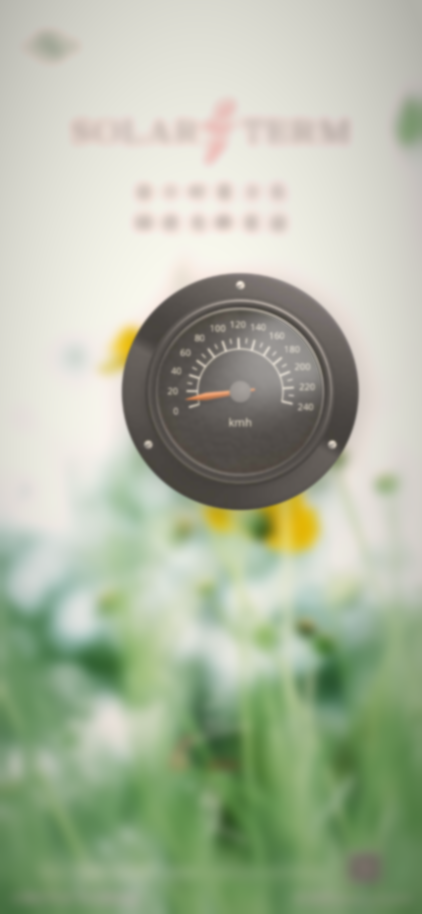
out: 10 km/h
